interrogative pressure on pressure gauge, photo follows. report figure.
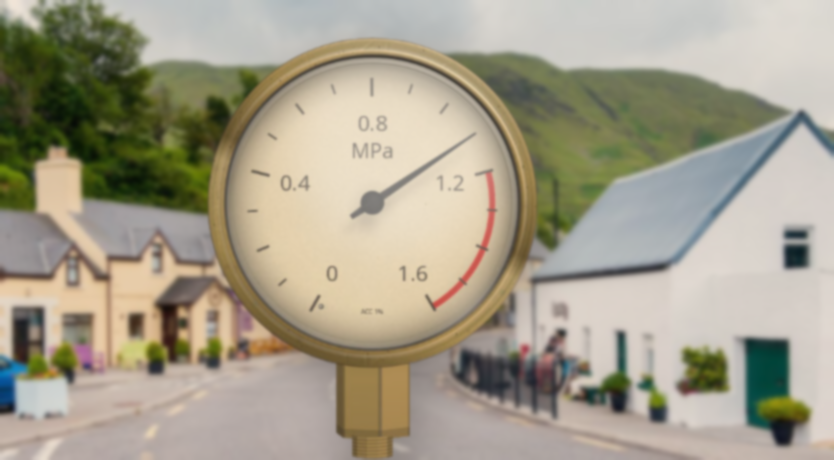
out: 1.1 MPa
